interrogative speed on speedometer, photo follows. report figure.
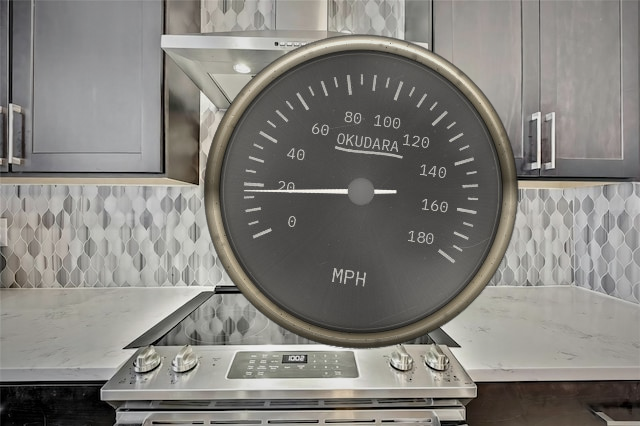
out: 17.5 mph
